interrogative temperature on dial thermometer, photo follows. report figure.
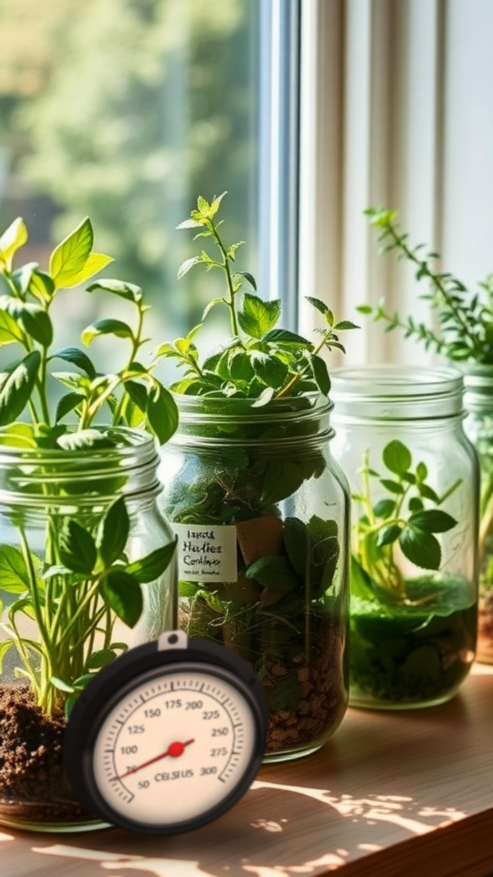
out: 75 °C
